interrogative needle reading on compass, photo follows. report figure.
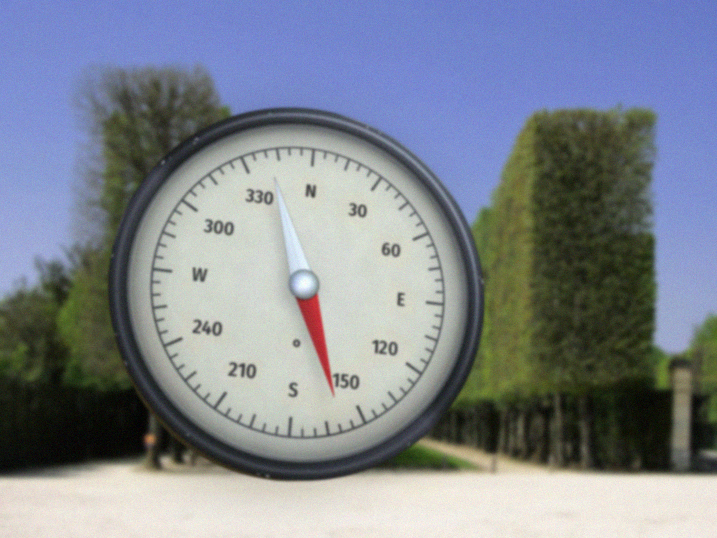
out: 160 °
